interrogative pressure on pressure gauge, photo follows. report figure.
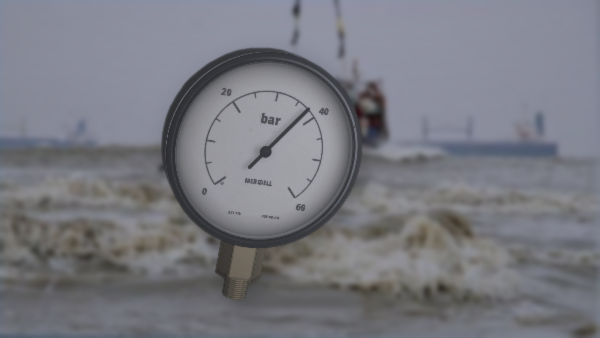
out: 37.5 bar
